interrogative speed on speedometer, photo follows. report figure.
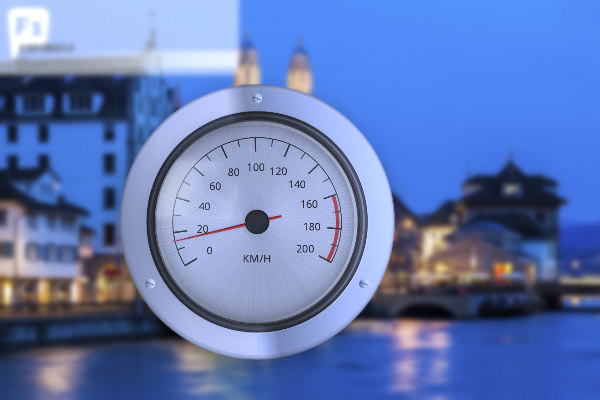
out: 15 km/h
